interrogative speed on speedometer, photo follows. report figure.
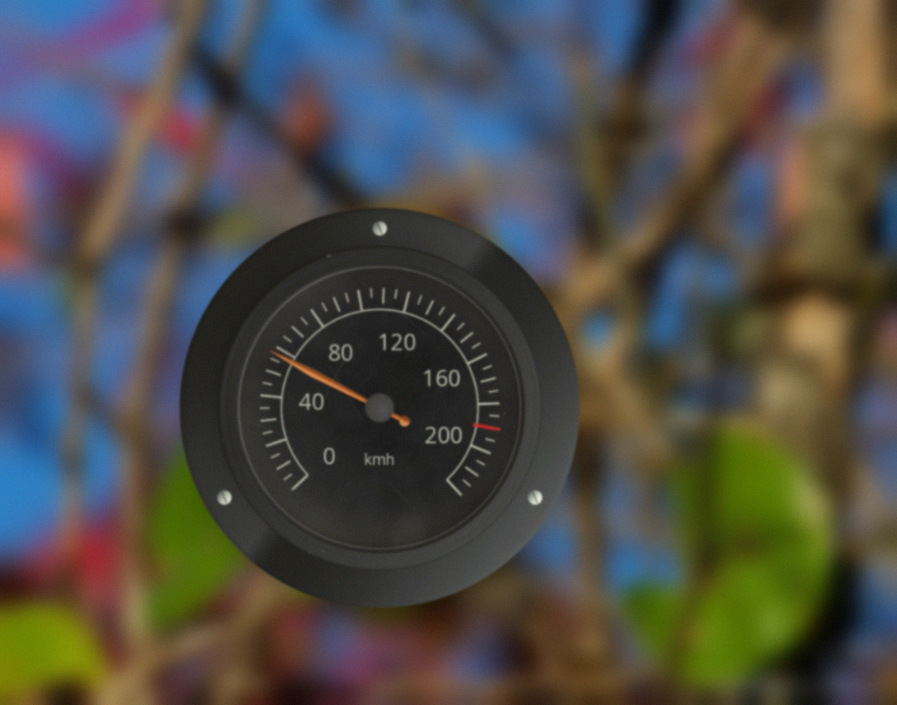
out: 57.5 km/h
